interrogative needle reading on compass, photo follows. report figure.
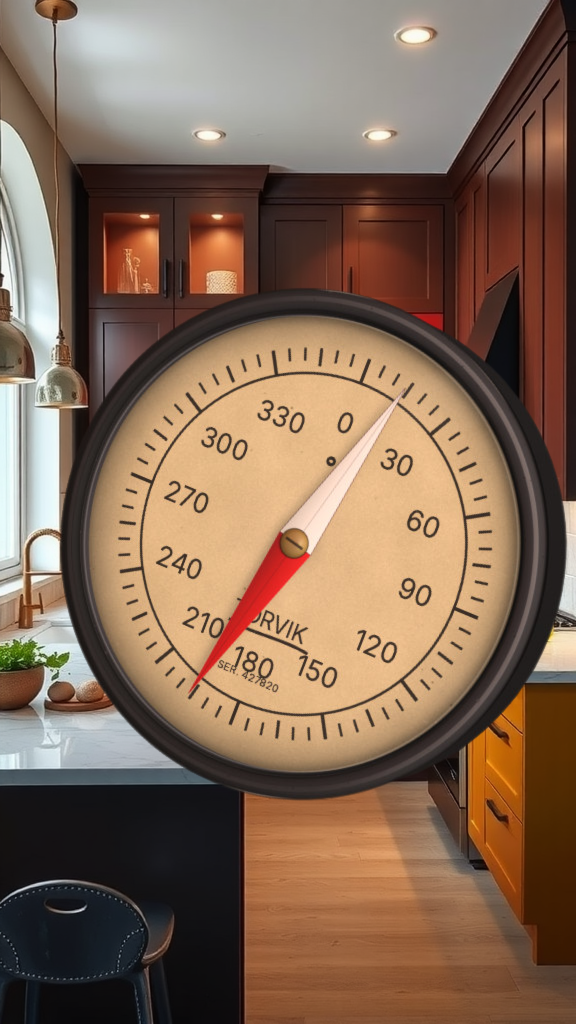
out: 195 °
